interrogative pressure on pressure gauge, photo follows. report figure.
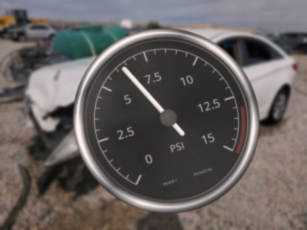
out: 6.25 psi
